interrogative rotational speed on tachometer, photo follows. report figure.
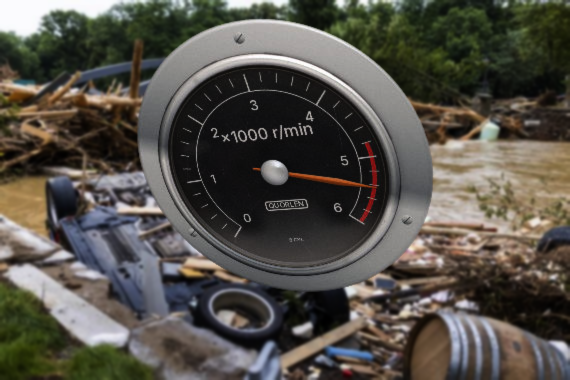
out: 5400 rpm
